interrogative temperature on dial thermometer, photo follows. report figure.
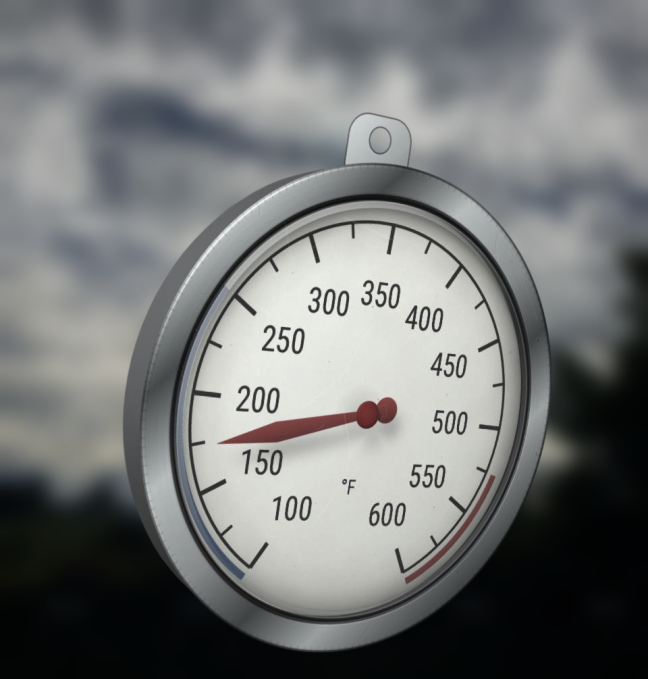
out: 175 °F
